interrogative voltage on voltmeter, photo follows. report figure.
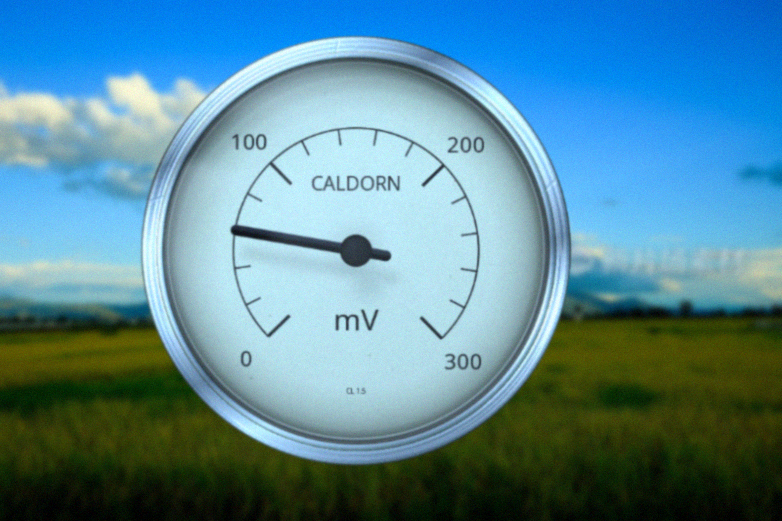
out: 60 mV
